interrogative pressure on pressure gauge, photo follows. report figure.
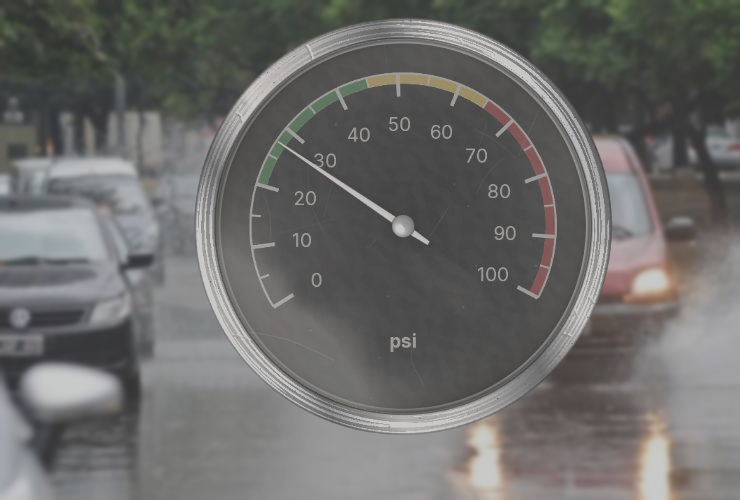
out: 27.5 psi
